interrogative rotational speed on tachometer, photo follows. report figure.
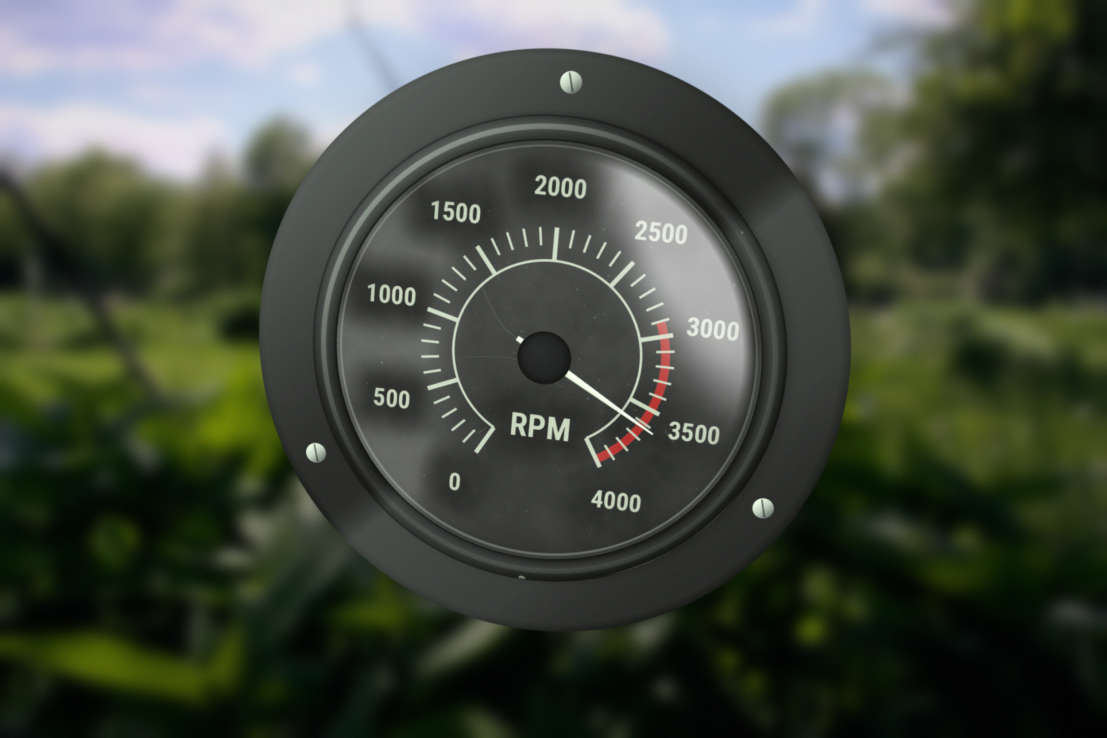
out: 3600 rpm
